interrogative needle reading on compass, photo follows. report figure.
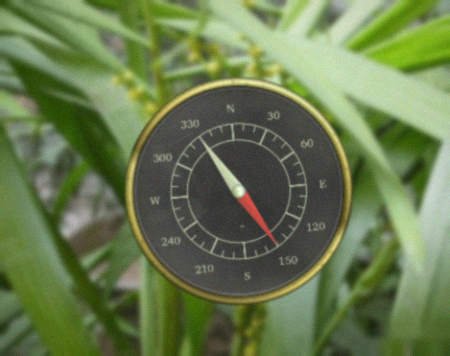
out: 150 °
